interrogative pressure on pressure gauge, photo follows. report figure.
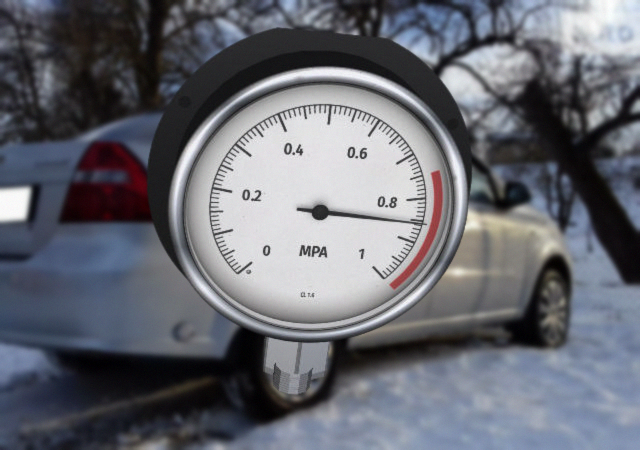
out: 0.85 MPa
